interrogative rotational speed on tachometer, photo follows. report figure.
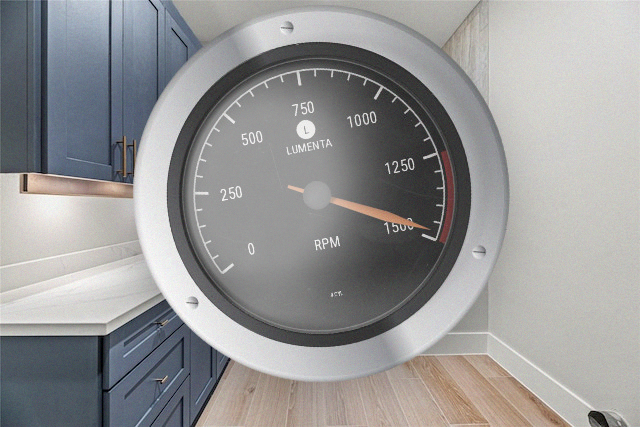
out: 1475 rpm
